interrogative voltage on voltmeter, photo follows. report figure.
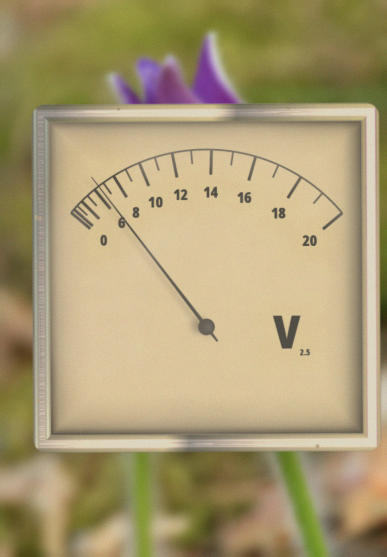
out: 6.5 V
